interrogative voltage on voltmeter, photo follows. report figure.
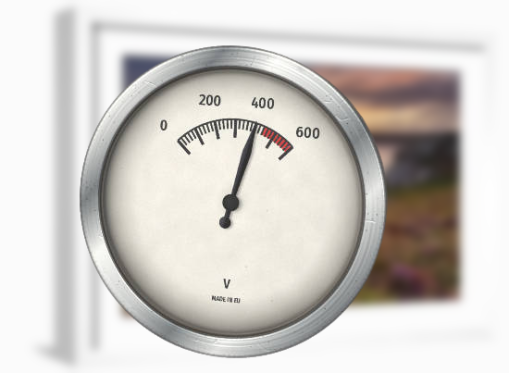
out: 400 V
